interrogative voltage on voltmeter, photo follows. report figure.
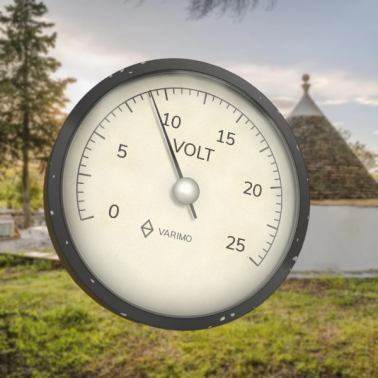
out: 9 V
